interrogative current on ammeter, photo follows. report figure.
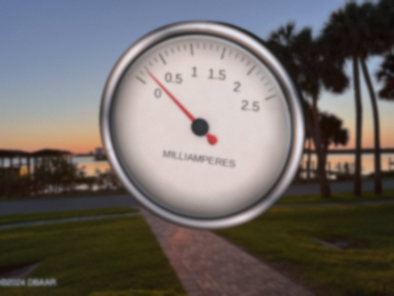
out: 0.2 mA
